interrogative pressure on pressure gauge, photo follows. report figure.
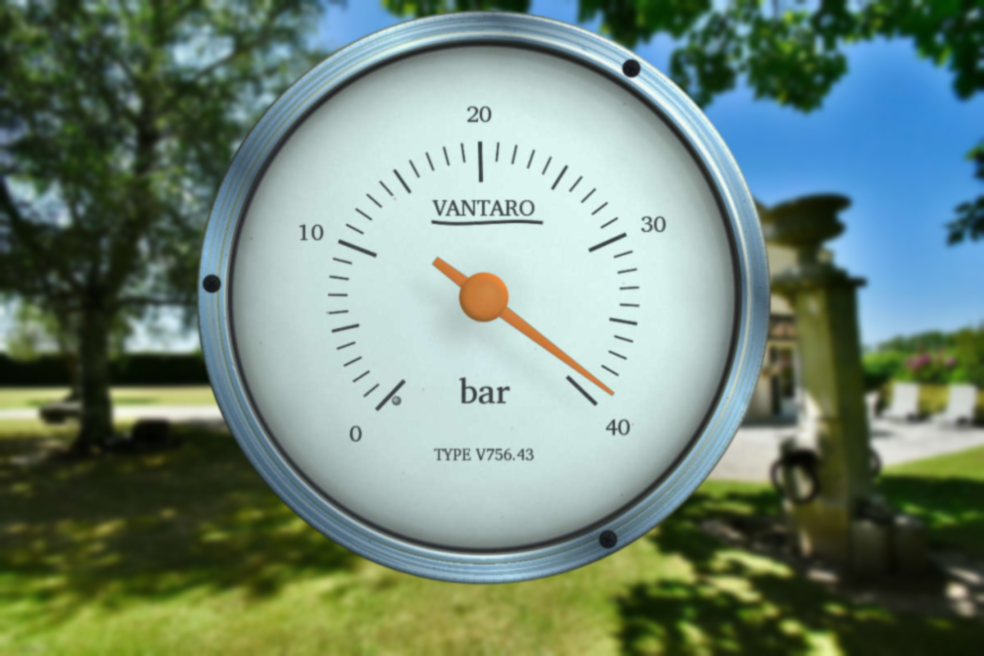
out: 39 bar
